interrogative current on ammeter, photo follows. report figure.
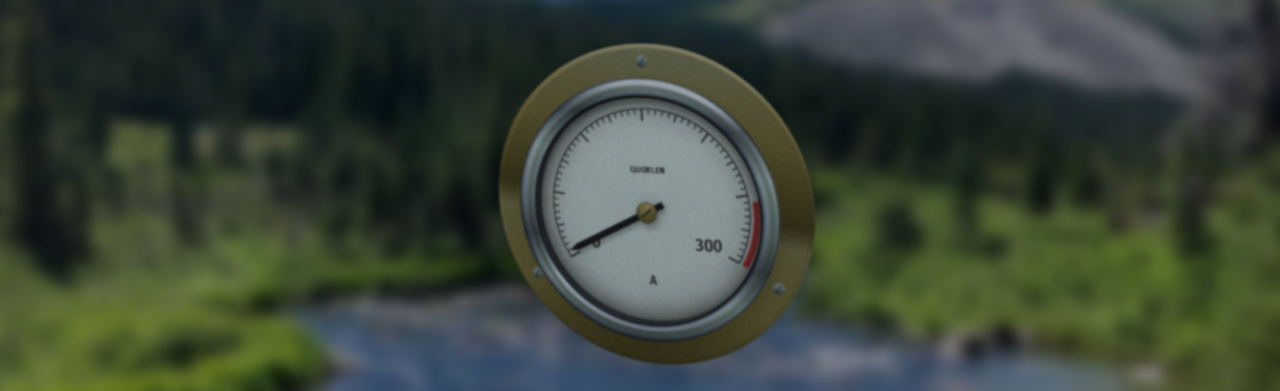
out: 5 A
